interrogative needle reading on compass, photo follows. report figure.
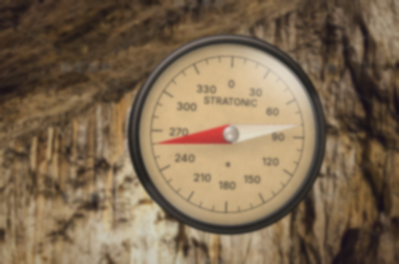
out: 260 °
